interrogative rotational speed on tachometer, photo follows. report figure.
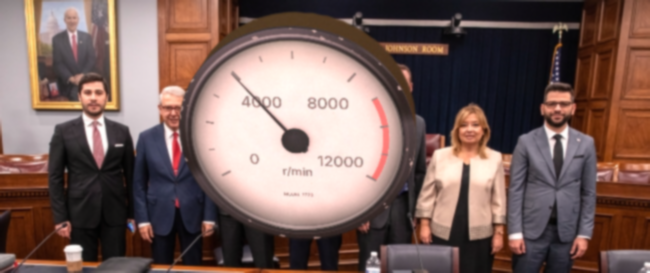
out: 4000 rpm
